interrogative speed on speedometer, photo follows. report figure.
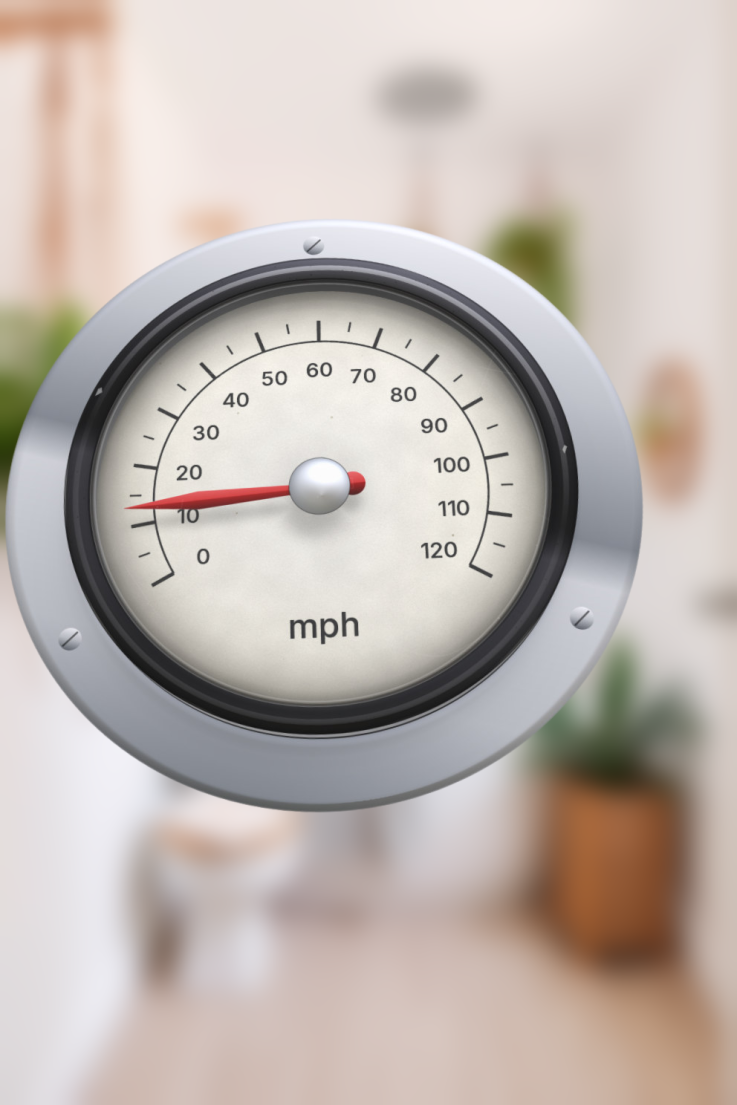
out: 12.5 mph
